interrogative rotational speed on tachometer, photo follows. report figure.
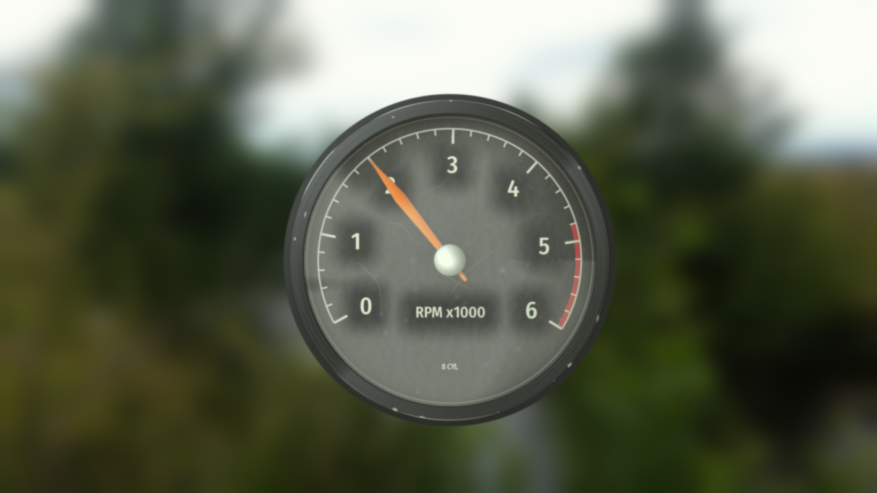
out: 2000 rpm
